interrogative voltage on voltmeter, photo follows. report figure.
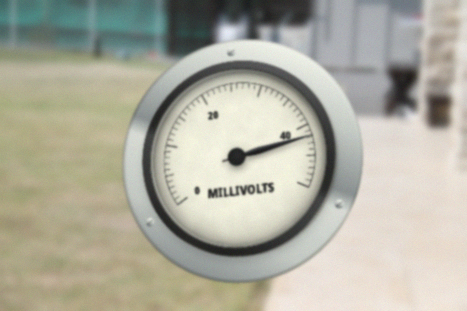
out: 42 mV
